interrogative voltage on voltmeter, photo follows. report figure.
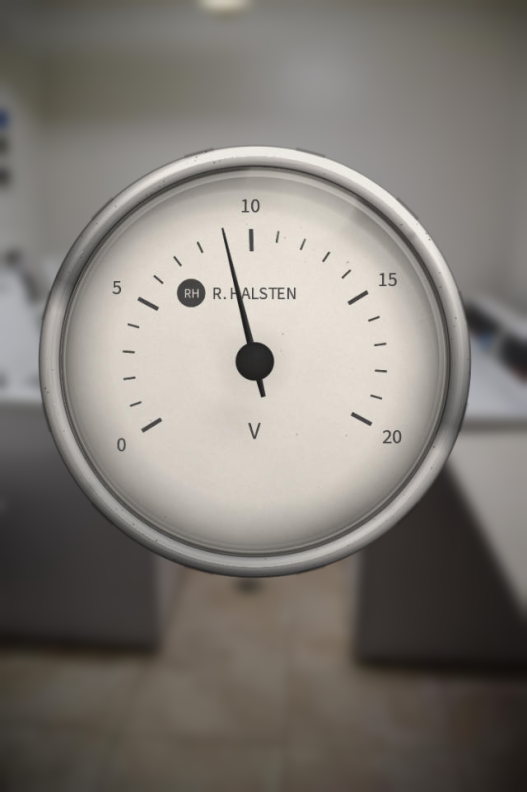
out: 9 V
